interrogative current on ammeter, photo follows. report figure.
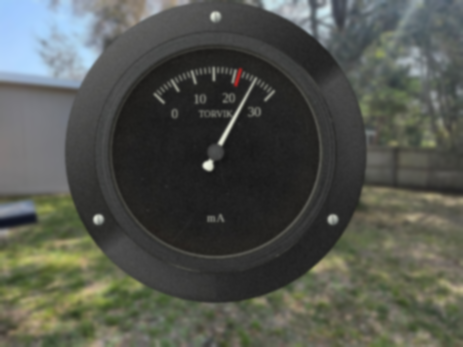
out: 25 mA
